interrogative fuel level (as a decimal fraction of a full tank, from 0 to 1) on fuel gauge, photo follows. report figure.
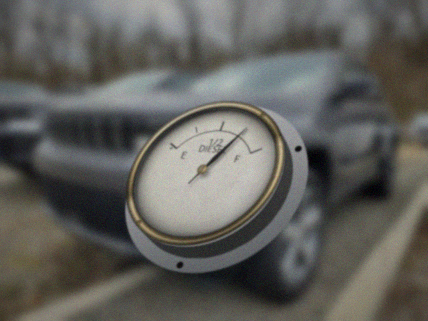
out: 0.75
